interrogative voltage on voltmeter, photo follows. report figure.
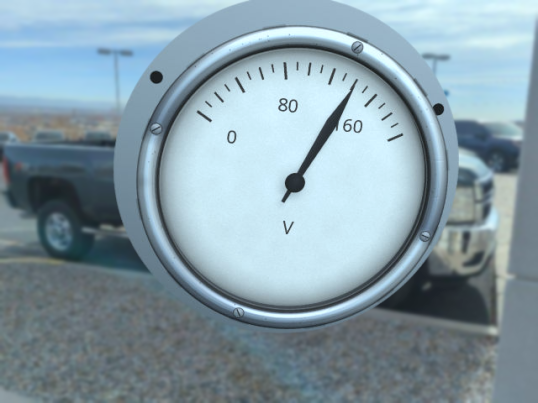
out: 140 V
